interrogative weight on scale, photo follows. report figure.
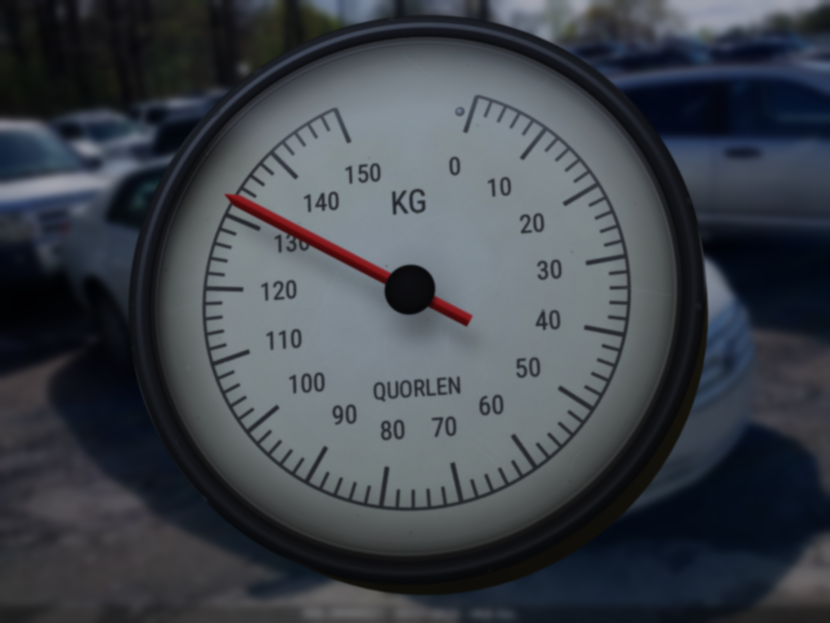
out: 132 kg
